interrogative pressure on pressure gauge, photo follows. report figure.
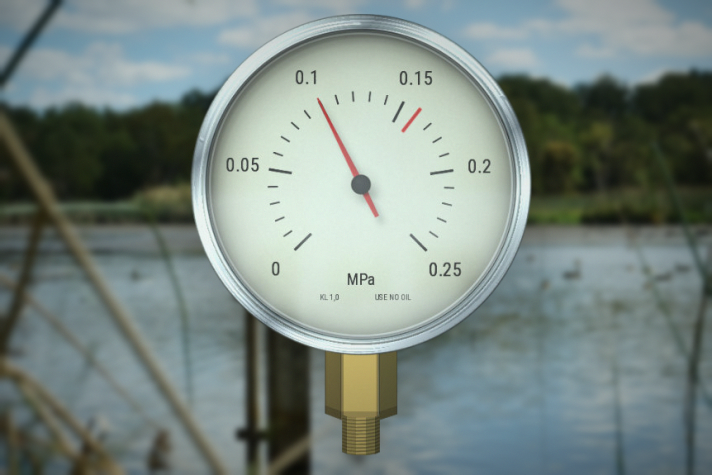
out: 0.1 MPa
